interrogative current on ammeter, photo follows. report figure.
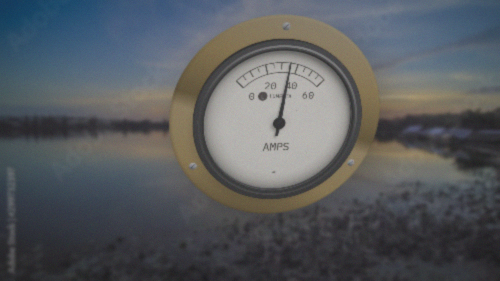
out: 35 A
